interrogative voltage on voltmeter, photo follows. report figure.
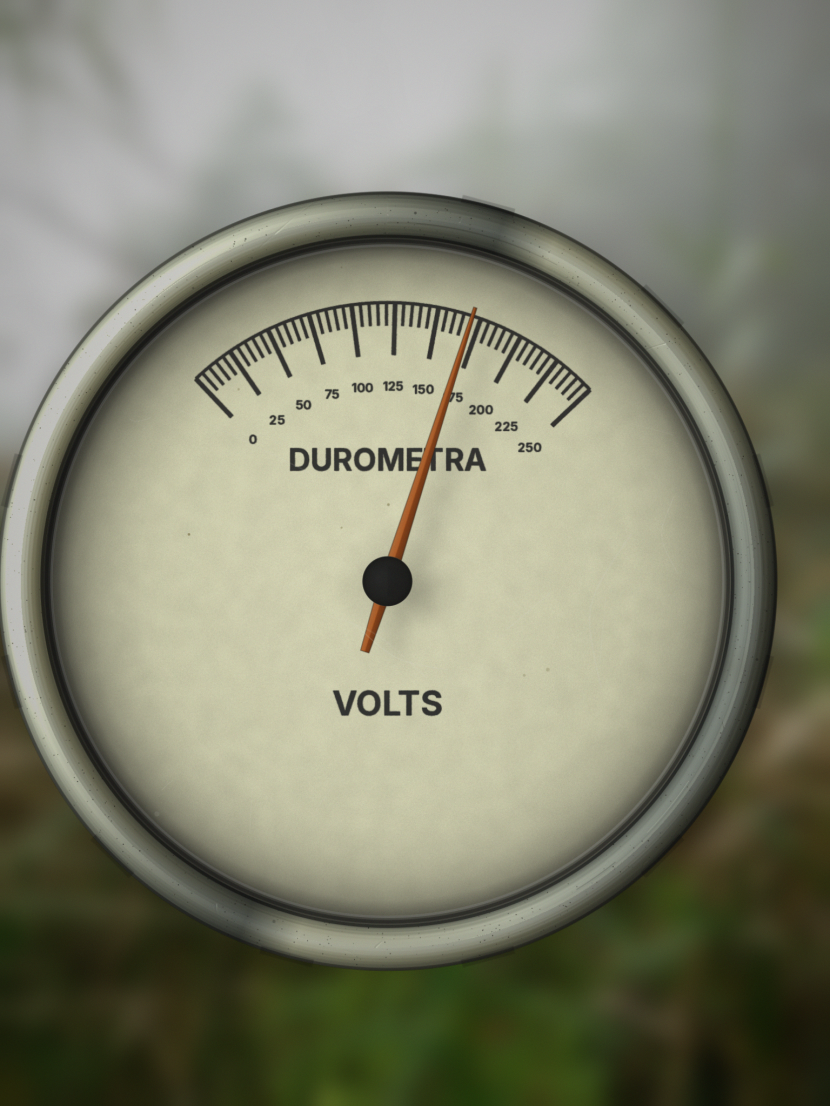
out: 170 V
